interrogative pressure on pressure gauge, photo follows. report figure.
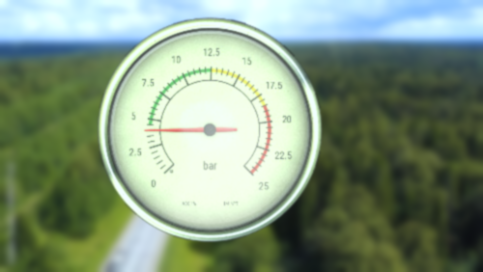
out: 4 bar
